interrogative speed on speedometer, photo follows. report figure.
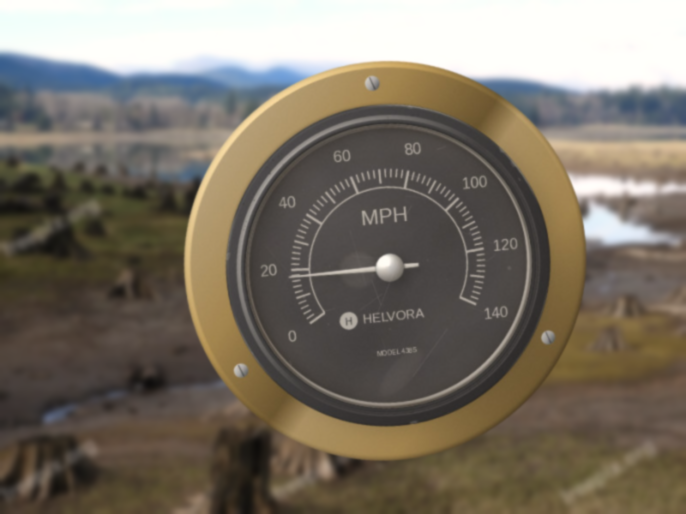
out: 18 mph
